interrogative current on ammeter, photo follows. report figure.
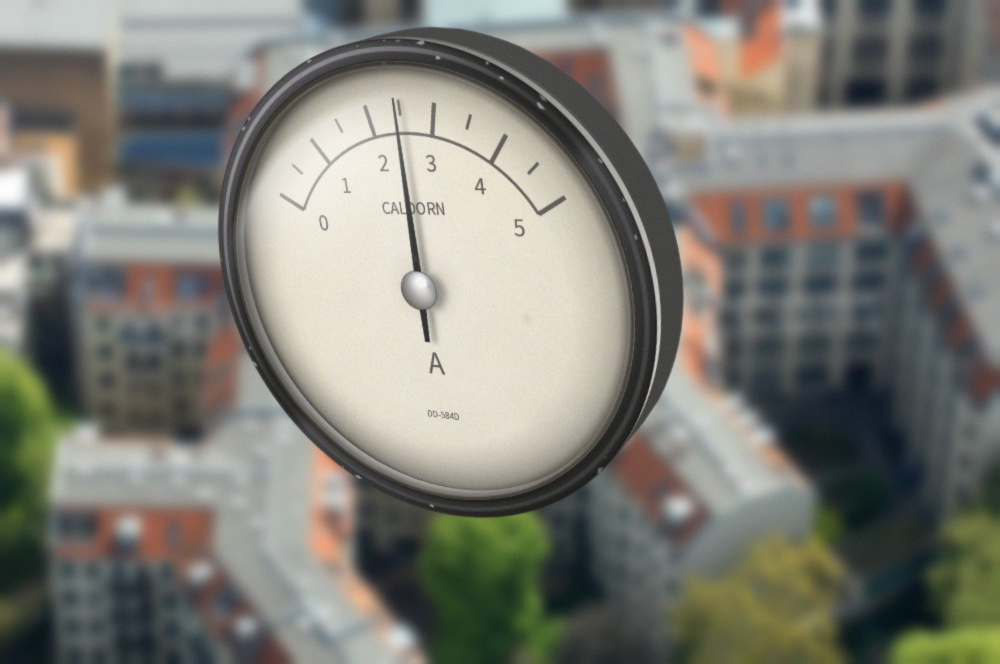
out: 2.5 A
